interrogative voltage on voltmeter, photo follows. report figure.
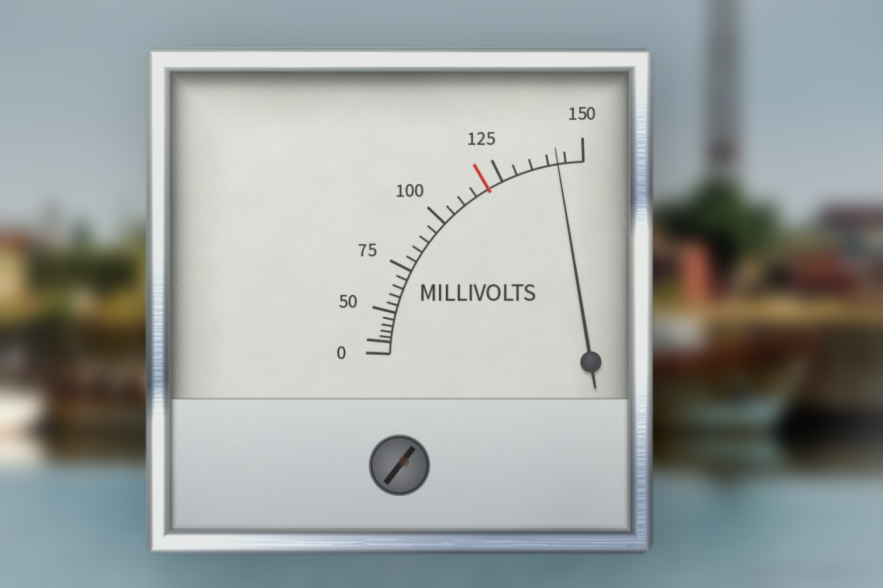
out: 142.5 mV
